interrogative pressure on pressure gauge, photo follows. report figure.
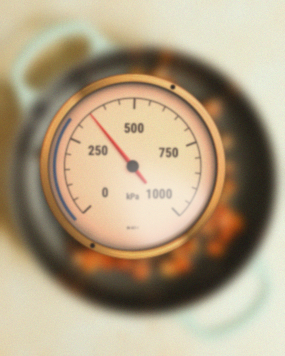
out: 350 kPa
